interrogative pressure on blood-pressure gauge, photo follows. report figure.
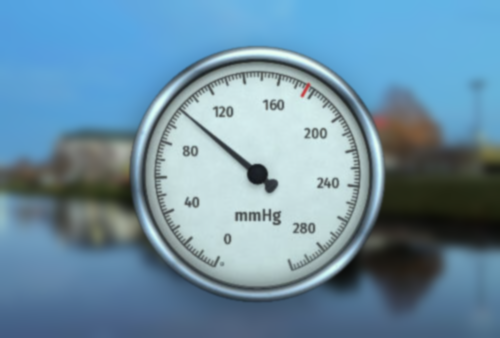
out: 100 mmHg
